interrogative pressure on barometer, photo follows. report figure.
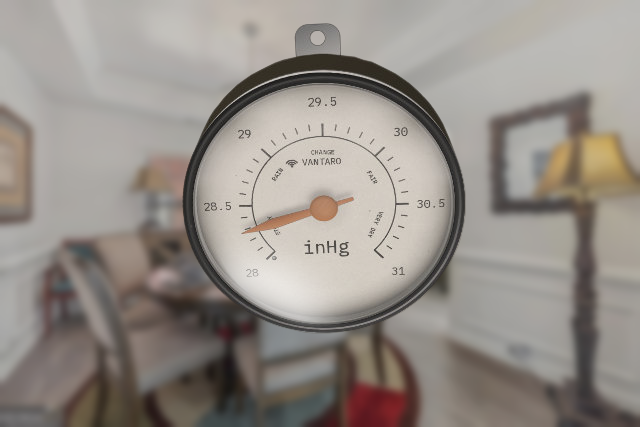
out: 28.3 inHg
